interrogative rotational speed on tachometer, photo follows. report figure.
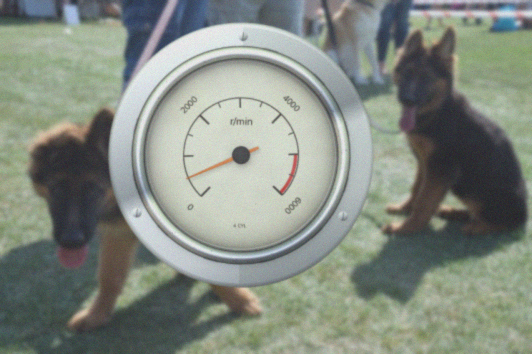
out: 500 rpm
